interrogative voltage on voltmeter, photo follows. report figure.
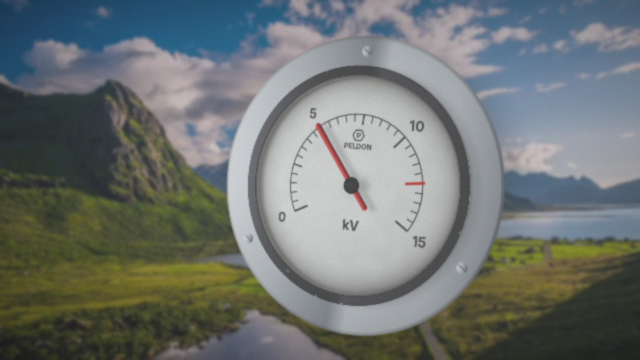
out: 5 kV
